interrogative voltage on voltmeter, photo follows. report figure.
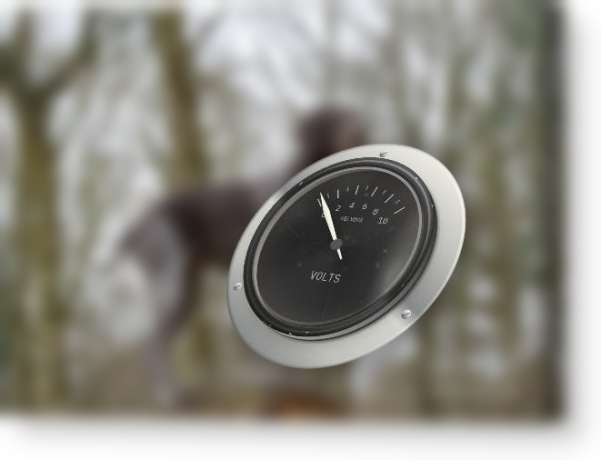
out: 0.5 V
